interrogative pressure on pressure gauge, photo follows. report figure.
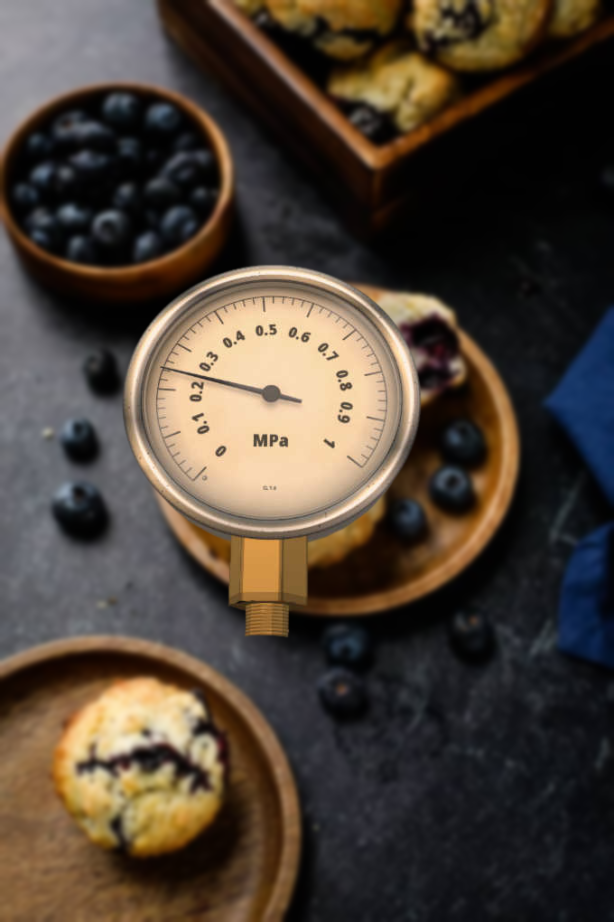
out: 0.24 MPa
